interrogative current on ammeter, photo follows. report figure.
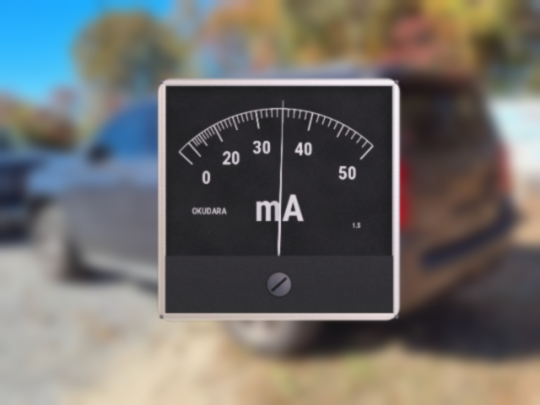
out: 35 mA
